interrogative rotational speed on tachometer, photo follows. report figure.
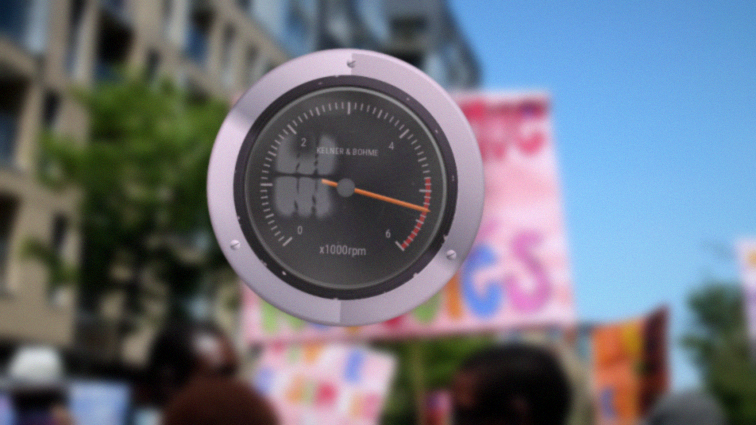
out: 5300 rpm
